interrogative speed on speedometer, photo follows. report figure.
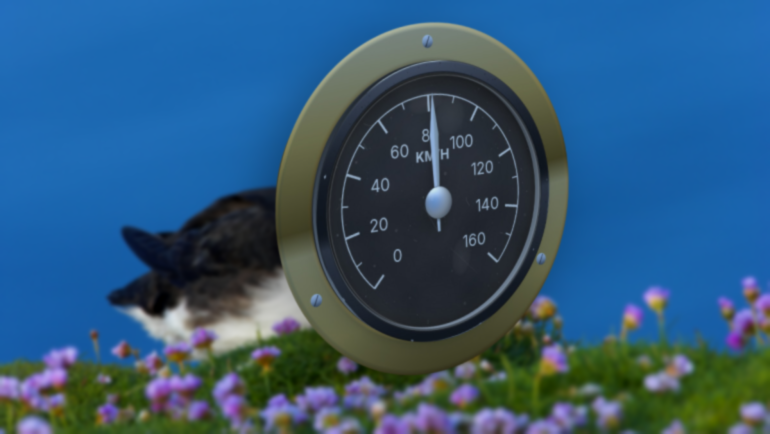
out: 80 km/h
